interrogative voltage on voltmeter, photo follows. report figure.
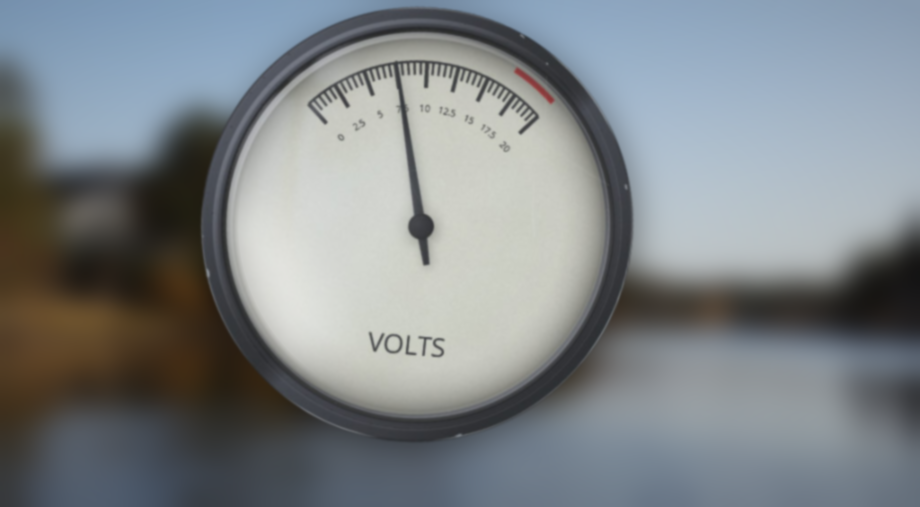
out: 7.5 V
